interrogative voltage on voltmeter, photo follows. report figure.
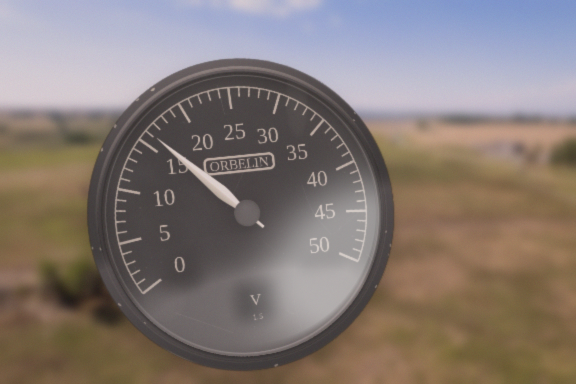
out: 16 V
